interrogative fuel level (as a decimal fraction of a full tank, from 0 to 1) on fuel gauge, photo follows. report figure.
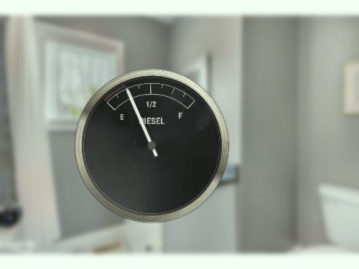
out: 0.25
